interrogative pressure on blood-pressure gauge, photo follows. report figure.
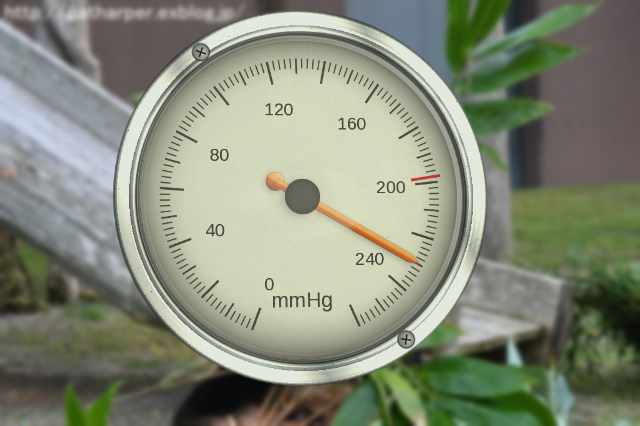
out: 230 mmHg
